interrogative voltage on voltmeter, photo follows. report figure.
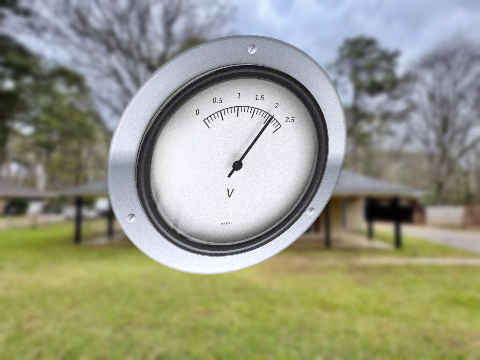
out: 2 V
